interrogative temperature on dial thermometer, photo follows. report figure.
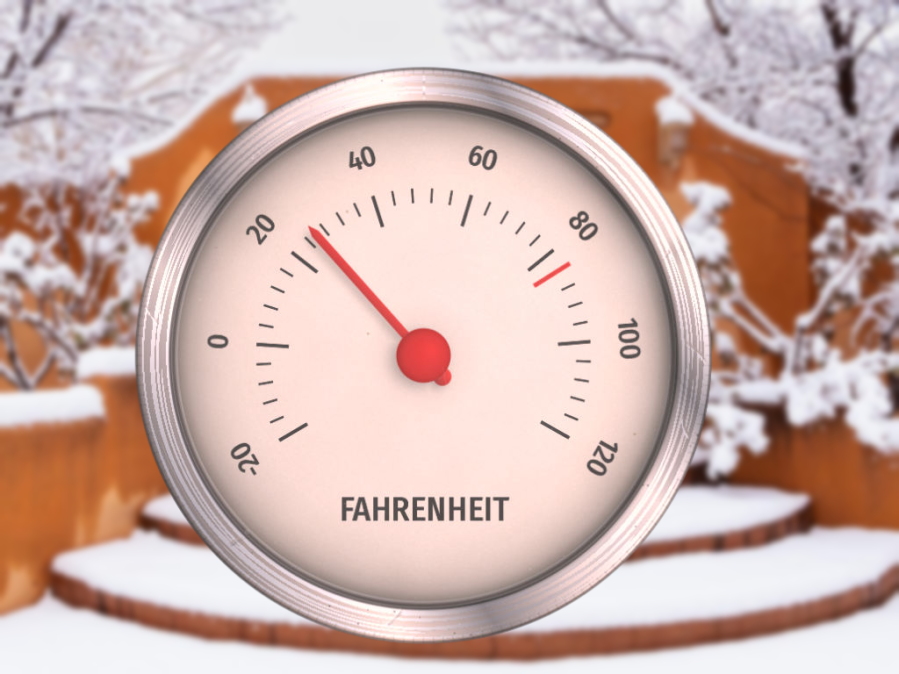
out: 26 °F
